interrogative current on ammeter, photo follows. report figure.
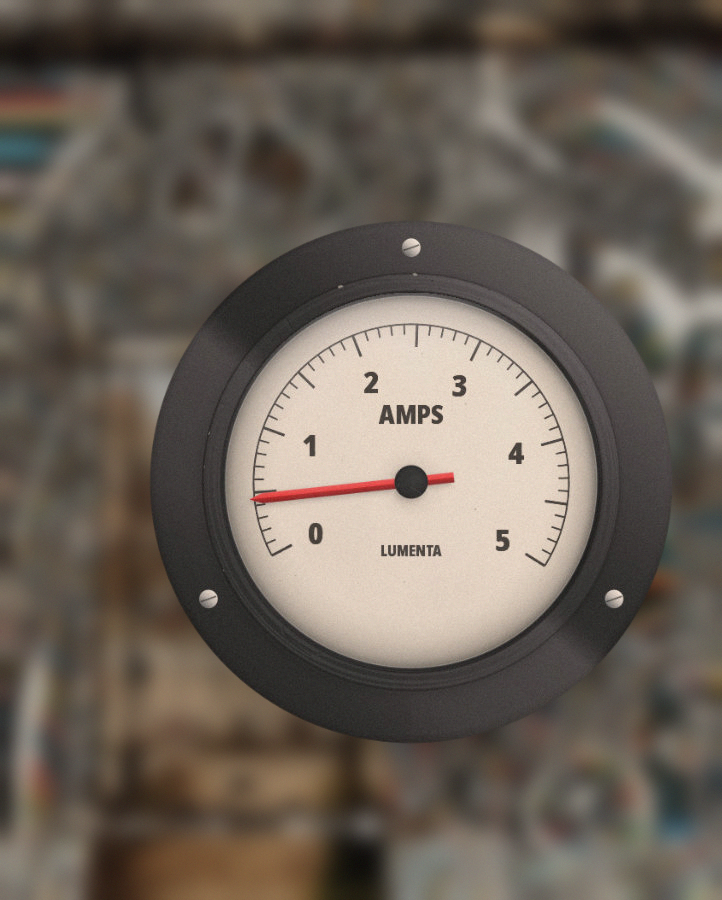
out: 0.45 A
